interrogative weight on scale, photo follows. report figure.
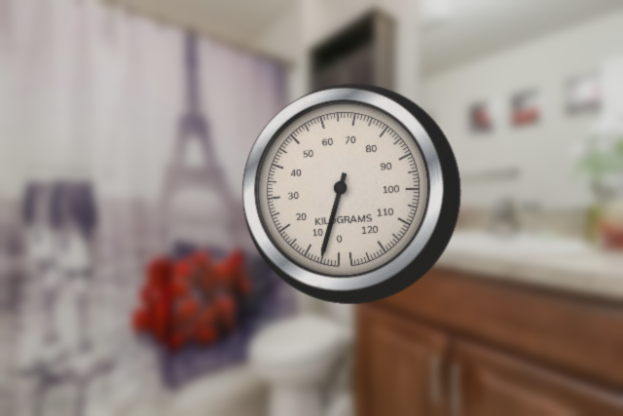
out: 5 kg
